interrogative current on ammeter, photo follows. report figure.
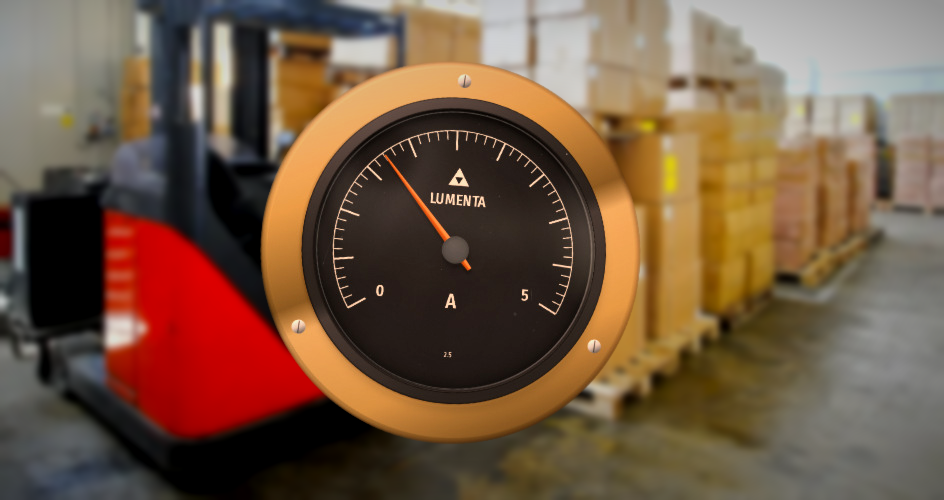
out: 1.7 A
